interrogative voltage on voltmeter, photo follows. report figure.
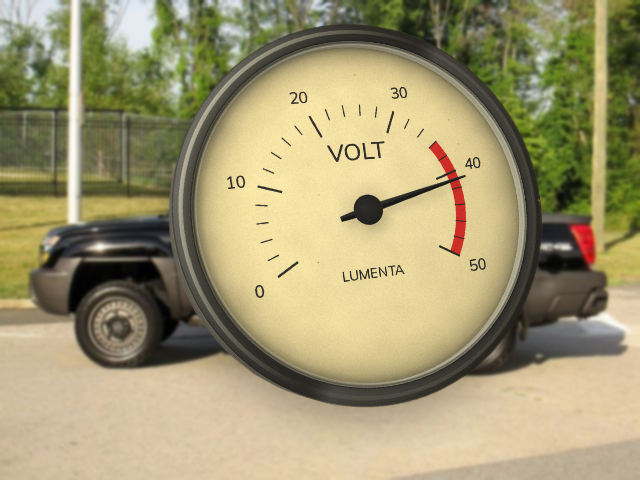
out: 41 V
